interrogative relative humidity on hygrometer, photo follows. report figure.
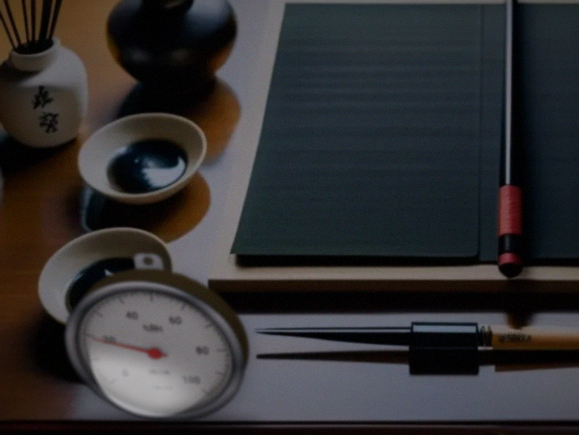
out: 20 %
